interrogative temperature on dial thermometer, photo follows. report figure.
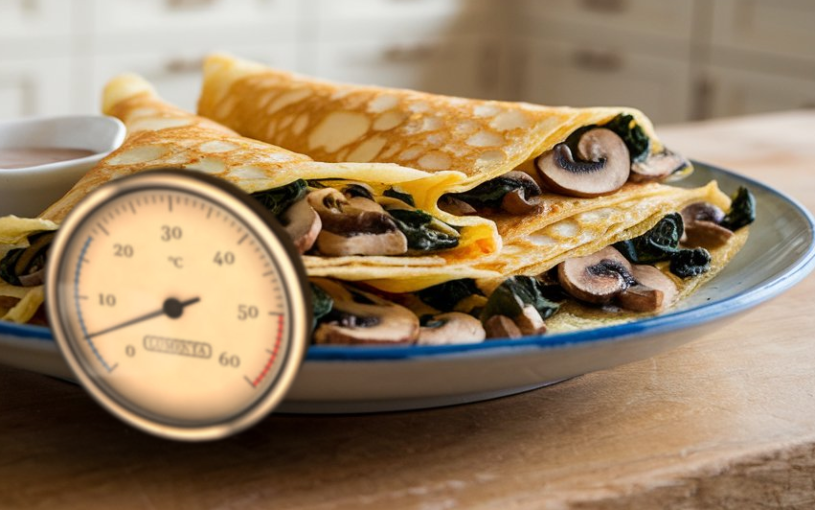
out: 5 °C
